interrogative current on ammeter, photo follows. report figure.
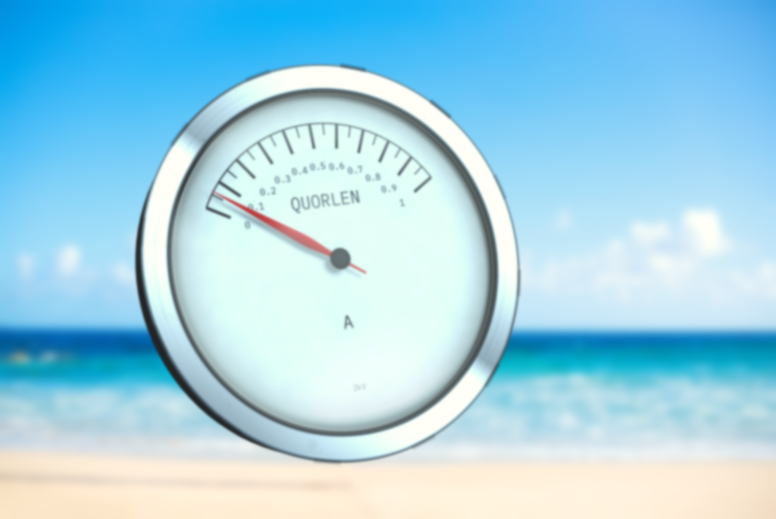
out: 0.05 A
